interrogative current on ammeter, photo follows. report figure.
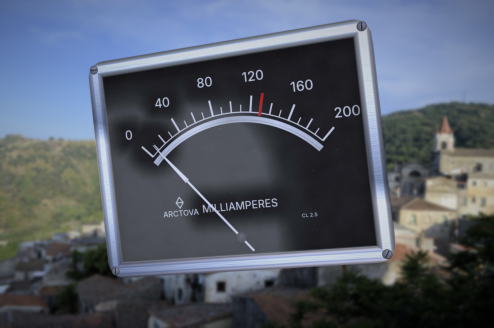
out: 10 mA
